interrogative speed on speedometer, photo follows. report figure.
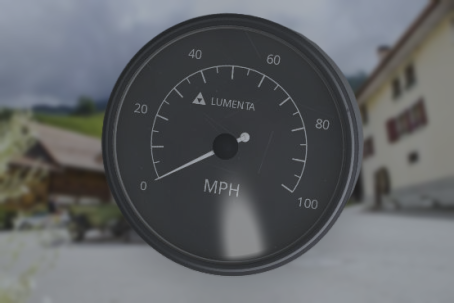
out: 0 mph
